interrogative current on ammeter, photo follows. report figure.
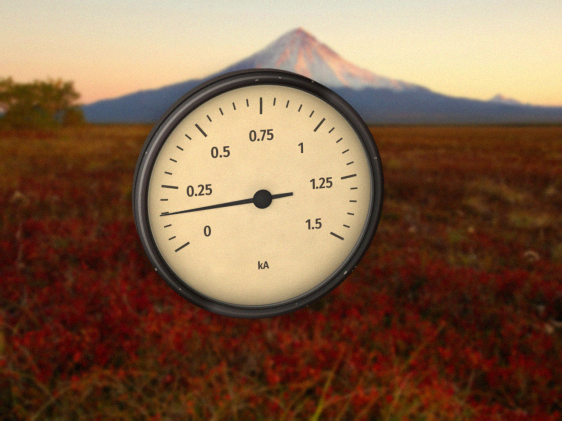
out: 0.15 kA
